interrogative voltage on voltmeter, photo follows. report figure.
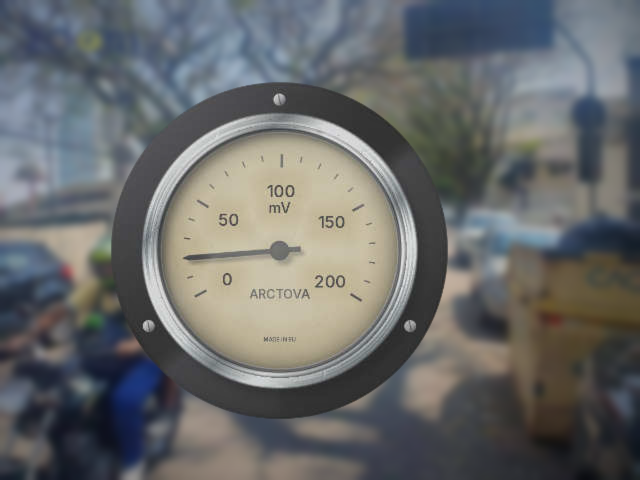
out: 20 mV
